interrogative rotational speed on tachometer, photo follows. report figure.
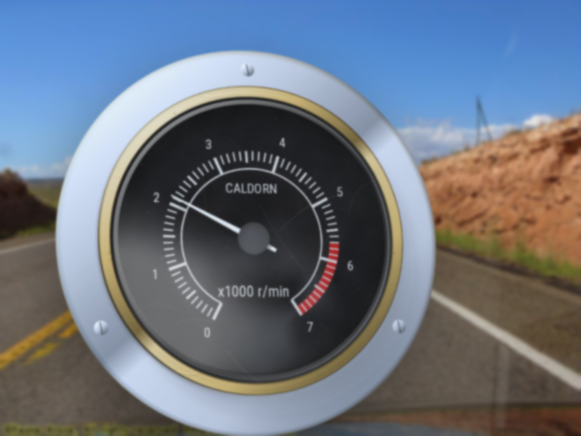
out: 2100 rpm
